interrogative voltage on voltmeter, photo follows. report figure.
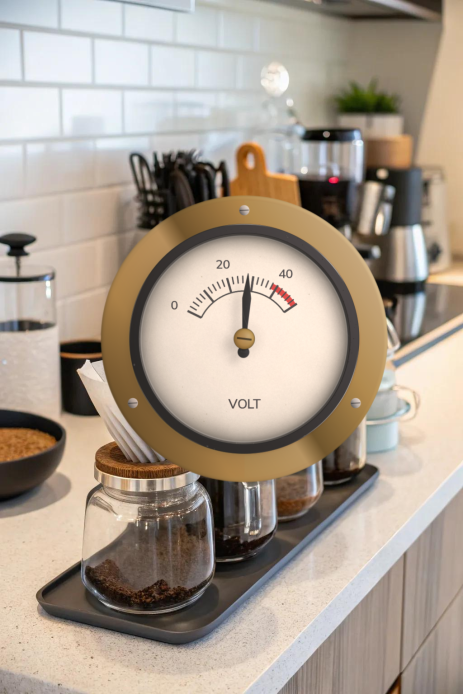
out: 28 V
